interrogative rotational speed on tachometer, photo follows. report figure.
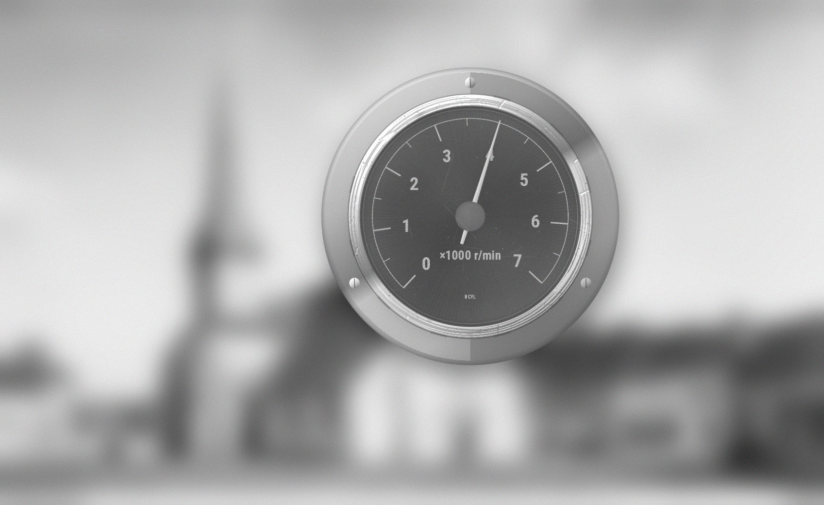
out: 4000 rpm
